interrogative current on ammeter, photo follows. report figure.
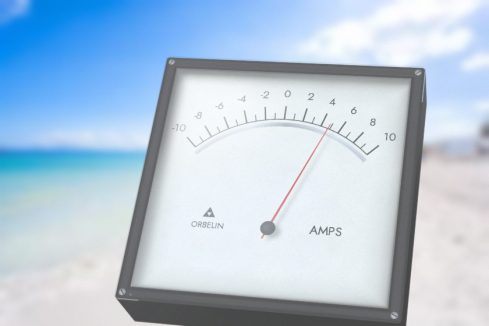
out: 5 A
